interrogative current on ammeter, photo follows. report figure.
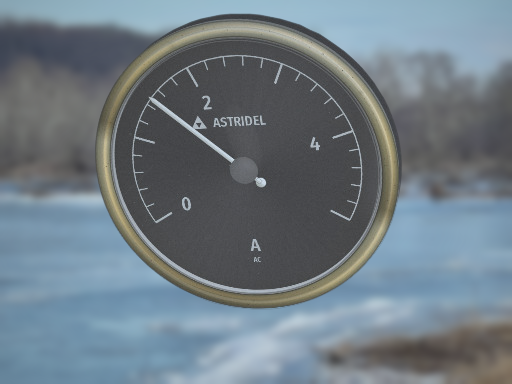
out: 1.5 A
